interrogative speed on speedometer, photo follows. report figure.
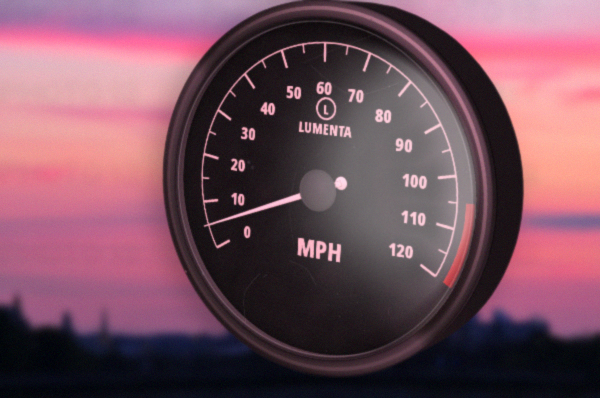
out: 5 mph
